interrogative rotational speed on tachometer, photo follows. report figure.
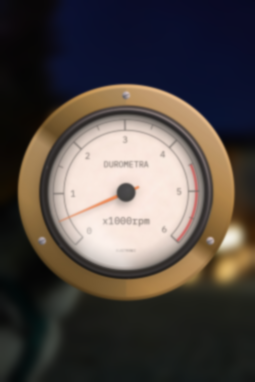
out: 500 rpm
